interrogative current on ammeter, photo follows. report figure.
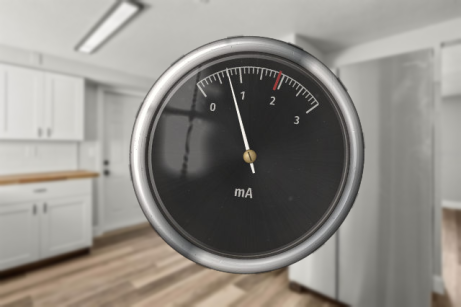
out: 0.7 mA
